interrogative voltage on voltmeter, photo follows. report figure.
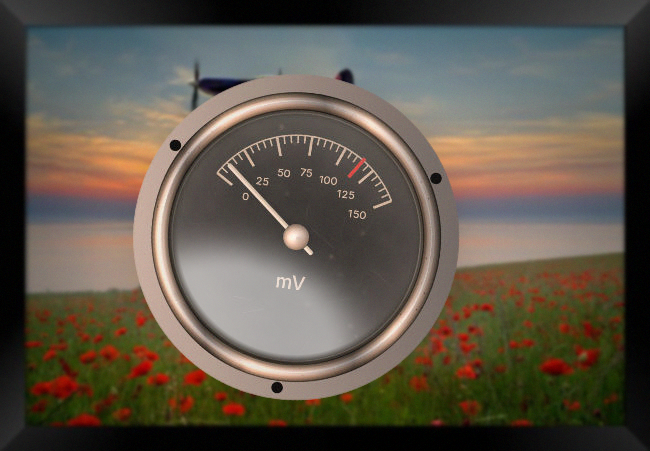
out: 10 mV
